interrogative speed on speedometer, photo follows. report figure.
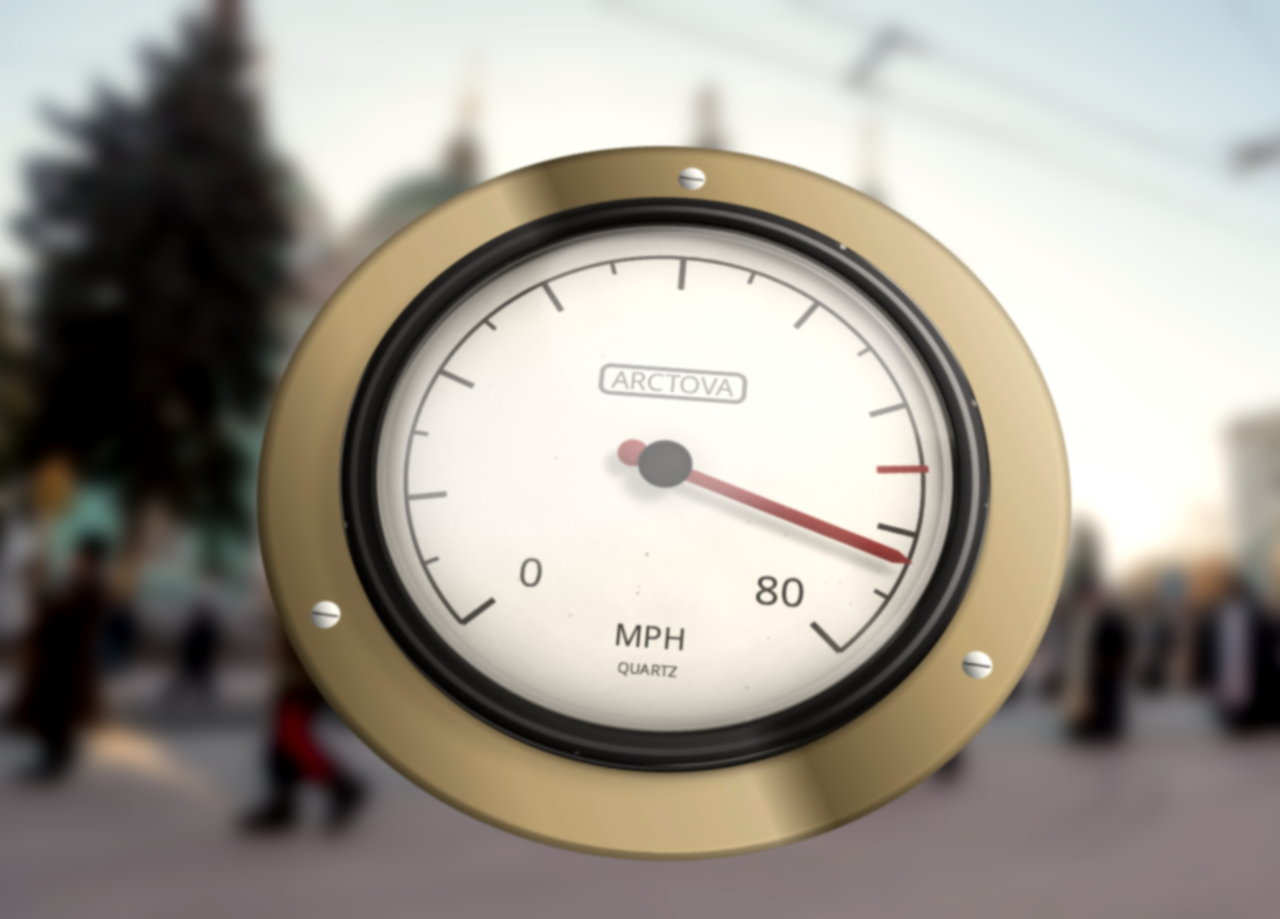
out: 72.5 mph
